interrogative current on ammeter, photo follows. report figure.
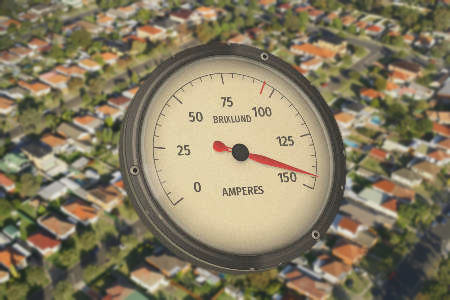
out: 145 A
